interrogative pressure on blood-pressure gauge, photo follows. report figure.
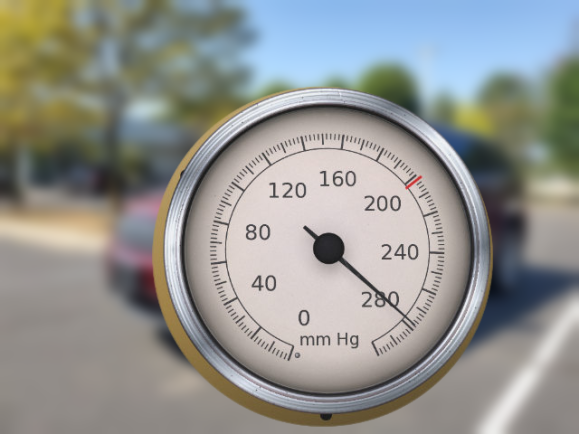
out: 278 mmHg
